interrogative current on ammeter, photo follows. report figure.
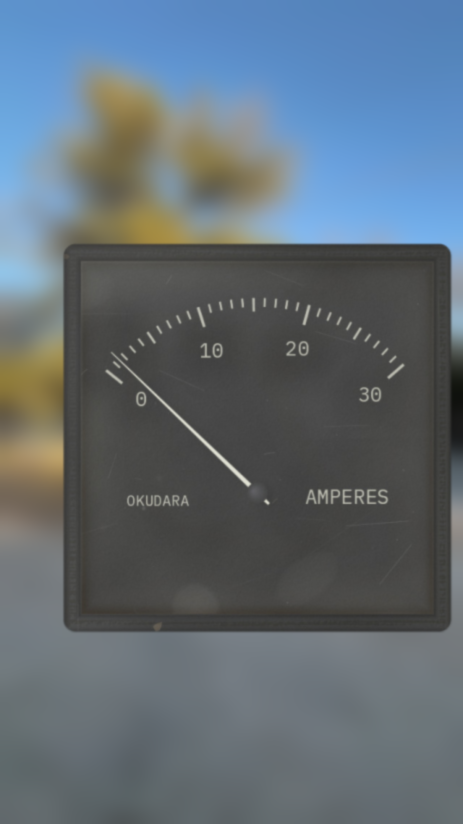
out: 1.5 A
